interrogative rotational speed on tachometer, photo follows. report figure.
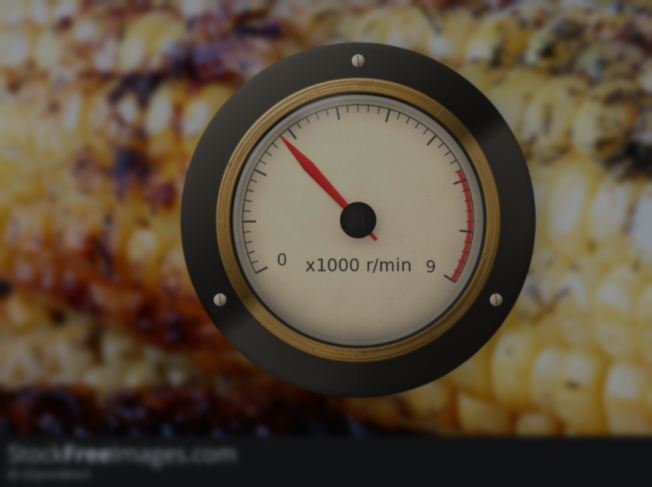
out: 2800 rpm
